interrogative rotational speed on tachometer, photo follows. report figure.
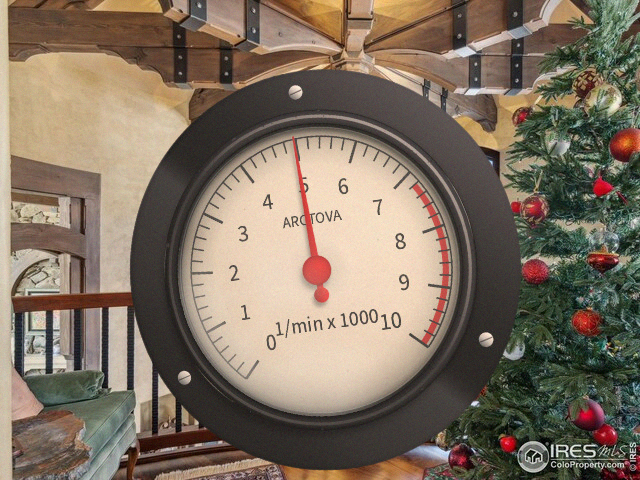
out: 5000 rpm
